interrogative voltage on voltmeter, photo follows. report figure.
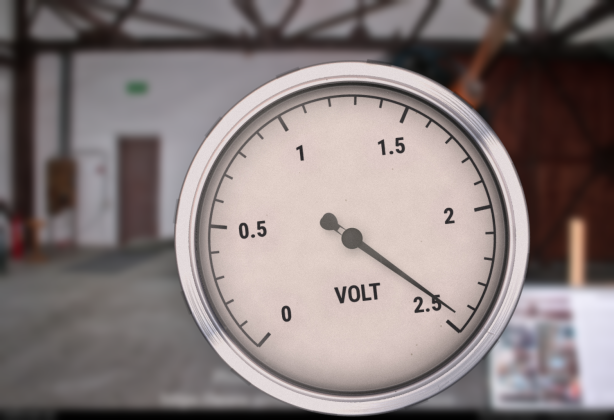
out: 2.45 V
